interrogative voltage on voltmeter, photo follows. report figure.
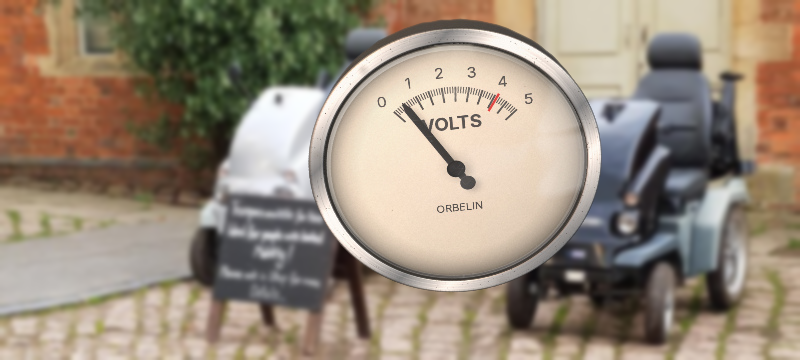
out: 0.5 V
